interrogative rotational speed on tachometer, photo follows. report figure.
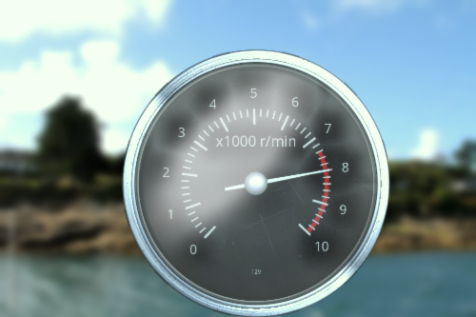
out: 8000 rpm
